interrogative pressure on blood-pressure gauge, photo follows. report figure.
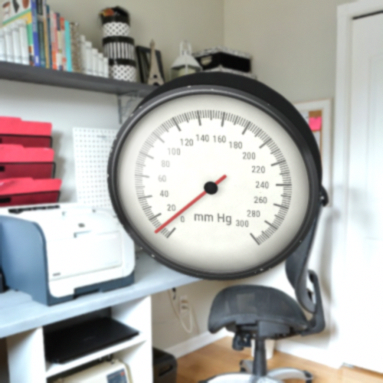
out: 10 mmHg
